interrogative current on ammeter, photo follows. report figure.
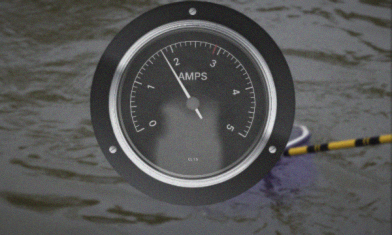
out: 1.8 A
